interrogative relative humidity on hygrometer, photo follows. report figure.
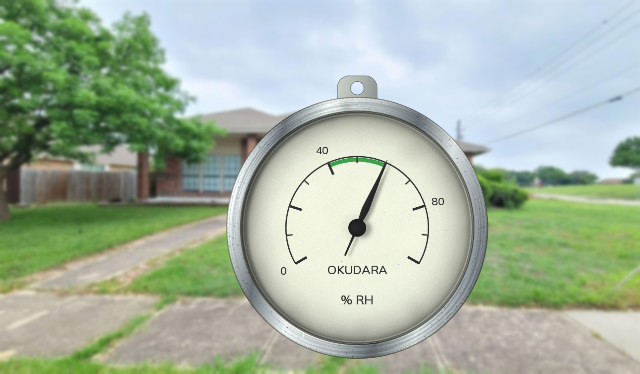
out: 60 %
